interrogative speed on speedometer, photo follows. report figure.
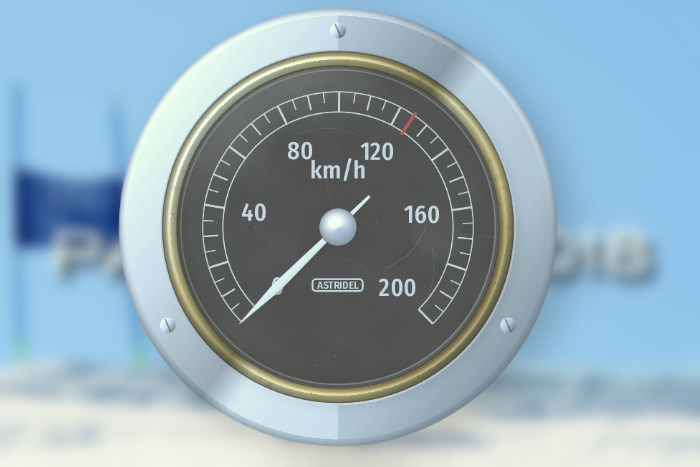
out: 0 km/h
